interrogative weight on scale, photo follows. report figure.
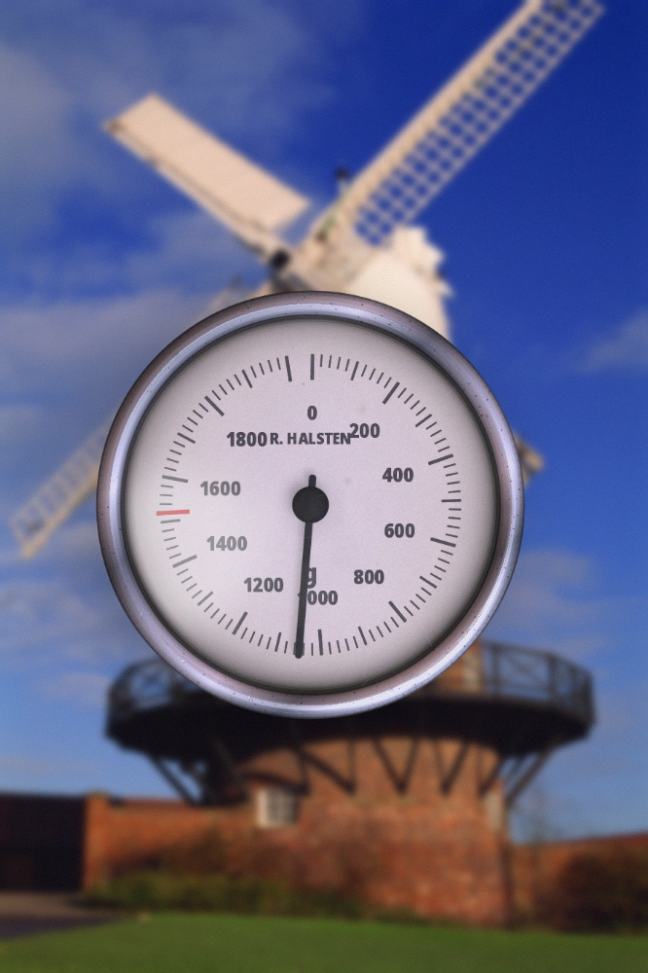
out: 1050 g
